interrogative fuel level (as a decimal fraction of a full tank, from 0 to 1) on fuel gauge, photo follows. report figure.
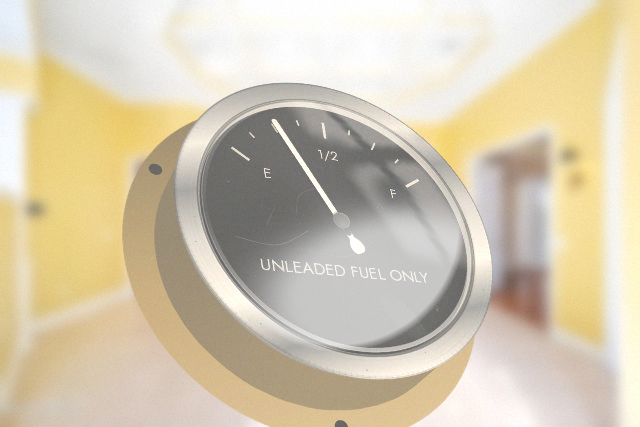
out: 0.25
